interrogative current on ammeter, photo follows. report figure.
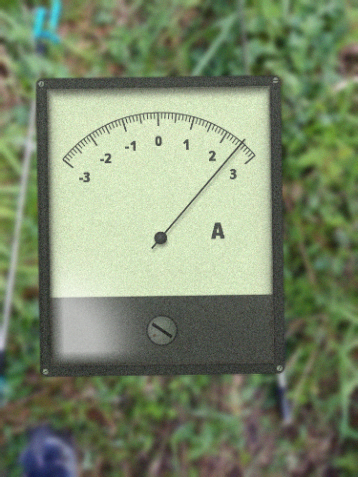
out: 2.5 A
